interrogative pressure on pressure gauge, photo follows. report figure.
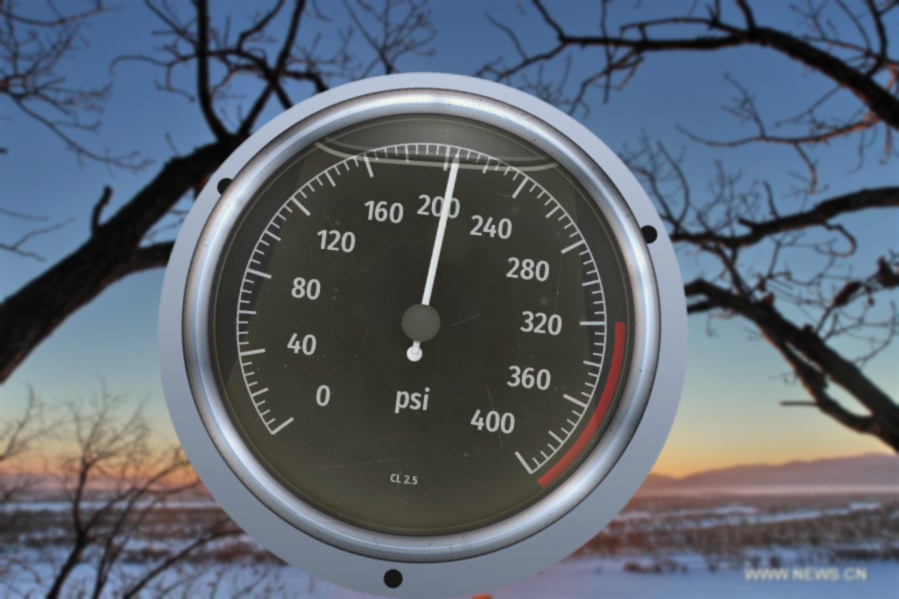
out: 205 psi
